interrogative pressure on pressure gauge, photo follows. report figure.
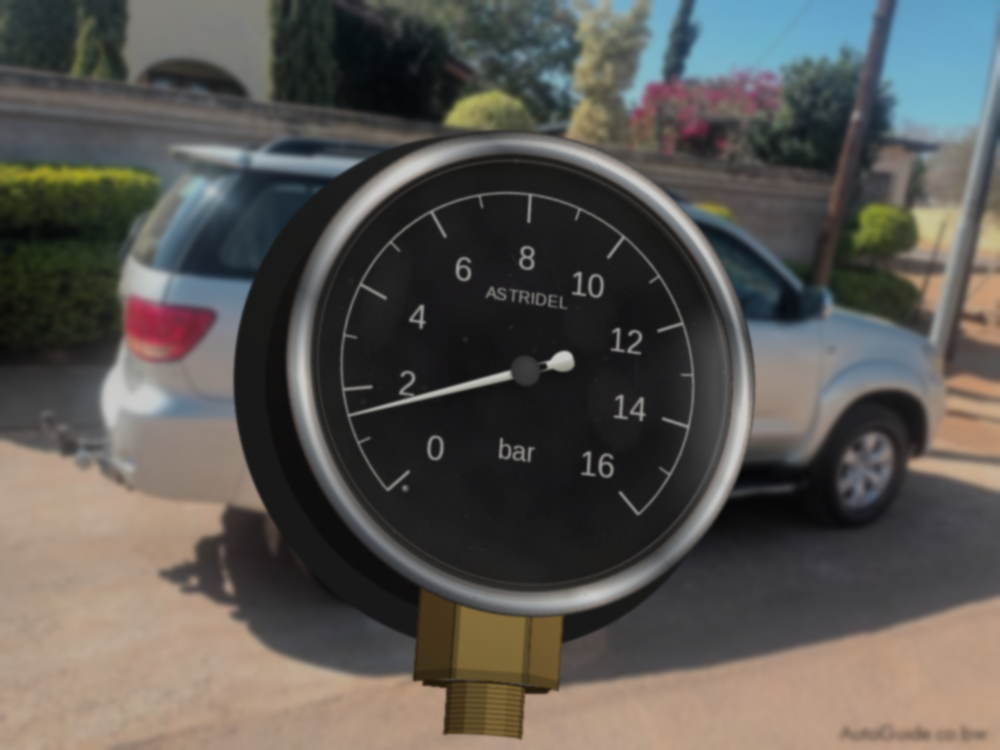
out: 1.5 bar
